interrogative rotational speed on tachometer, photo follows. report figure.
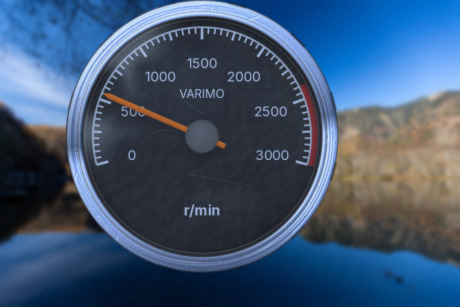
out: 550 rpm
